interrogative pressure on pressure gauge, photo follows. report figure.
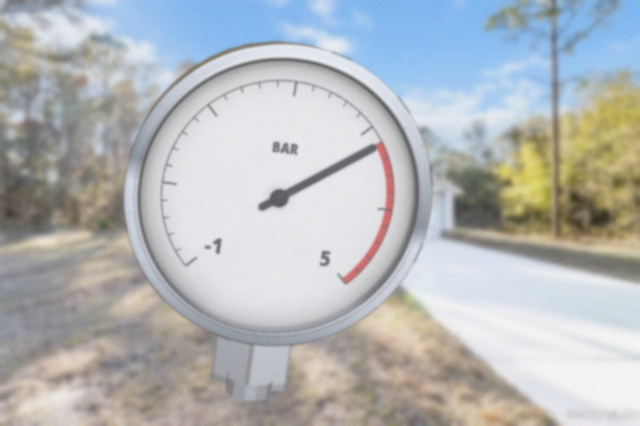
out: 3.2 bar
